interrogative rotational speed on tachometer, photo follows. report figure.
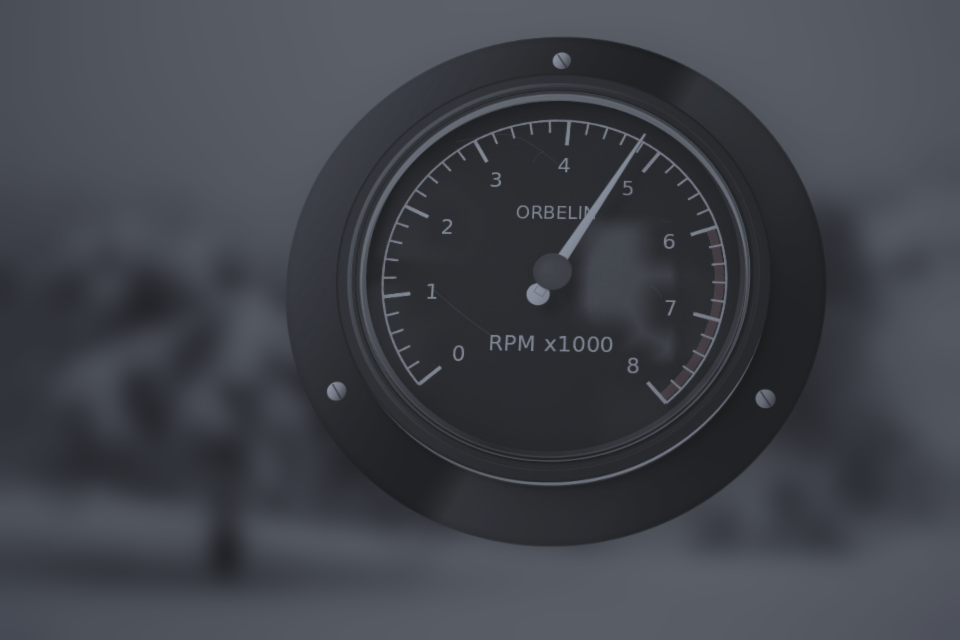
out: 4800 rpm
